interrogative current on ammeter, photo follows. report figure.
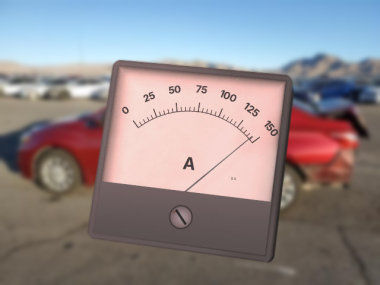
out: 145 A
